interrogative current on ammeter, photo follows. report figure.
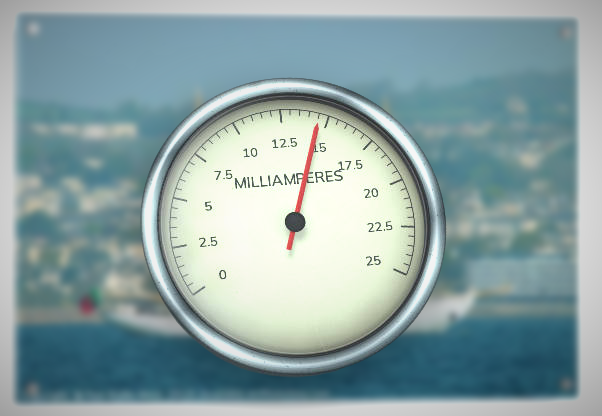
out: 14.5 mA
